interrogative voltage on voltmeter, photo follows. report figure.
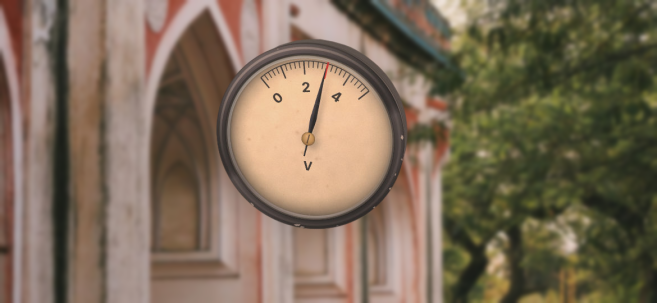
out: 3 V
